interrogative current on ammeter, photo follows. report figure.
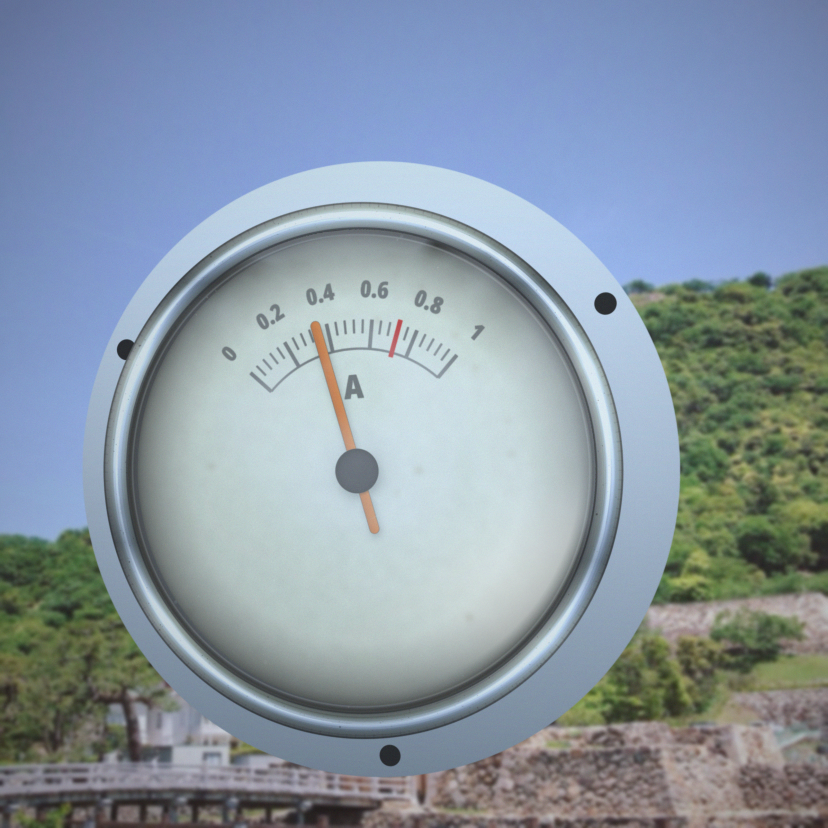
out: 0.36 A
